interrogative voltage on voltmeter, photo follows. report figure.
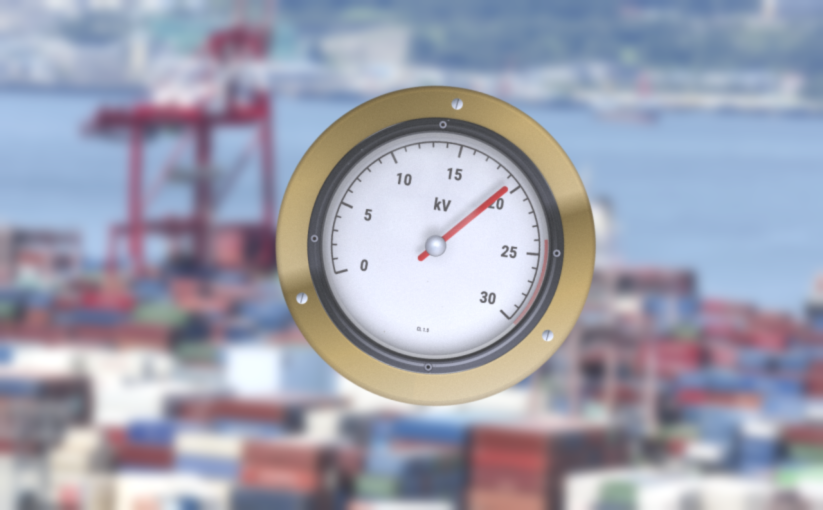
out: 19.5 kV
